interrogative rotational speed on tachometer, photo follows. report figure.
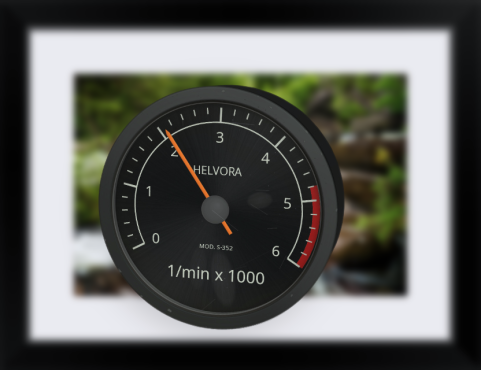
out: 2100 rpm
